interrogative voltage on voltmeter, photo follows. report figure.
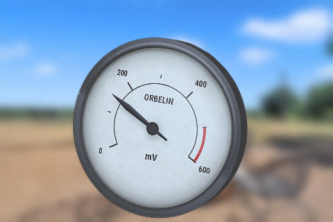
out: 150 mV
